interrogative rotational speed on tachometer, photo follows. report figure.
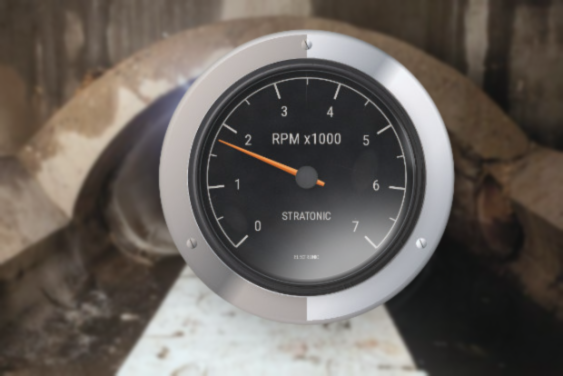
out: 1750 rpm
